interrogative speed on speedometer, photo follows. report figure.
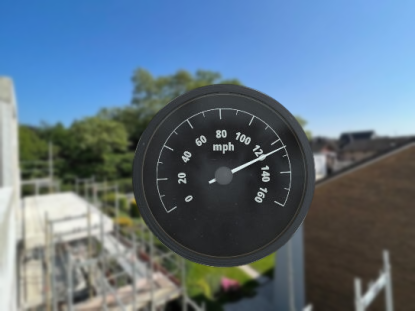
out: 125 mph
